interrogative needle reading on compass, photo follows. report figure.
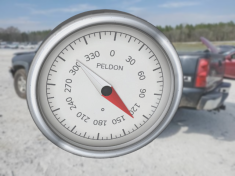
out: 130 °
